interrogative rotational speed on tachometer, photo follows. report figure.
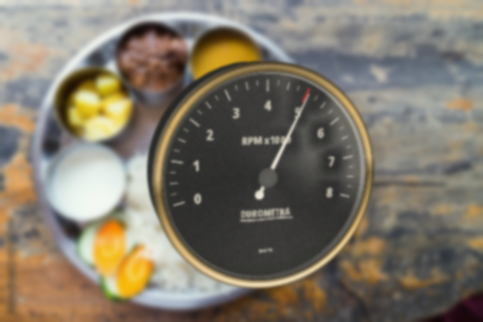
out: 5000 rpm
